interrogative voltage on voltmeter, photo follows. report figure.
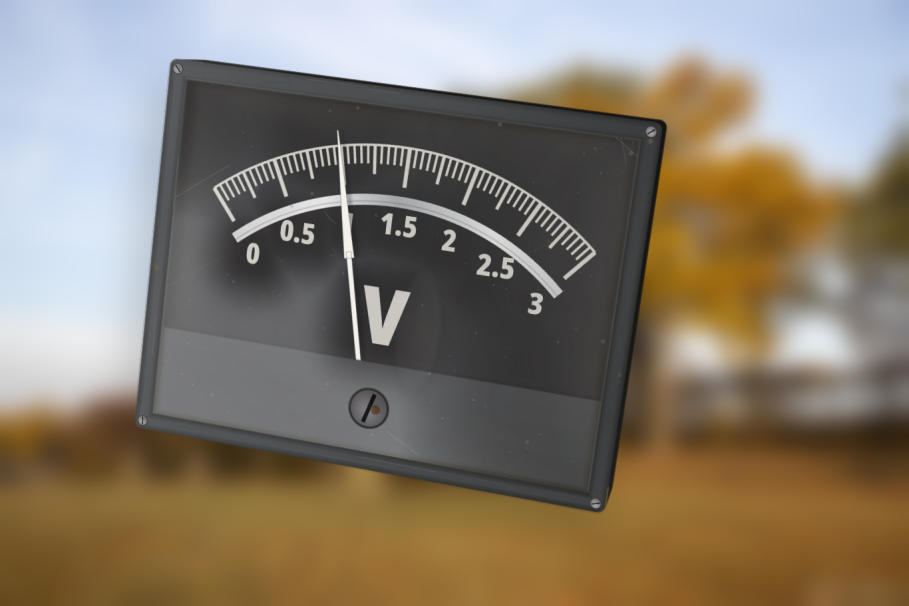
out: 1 V
